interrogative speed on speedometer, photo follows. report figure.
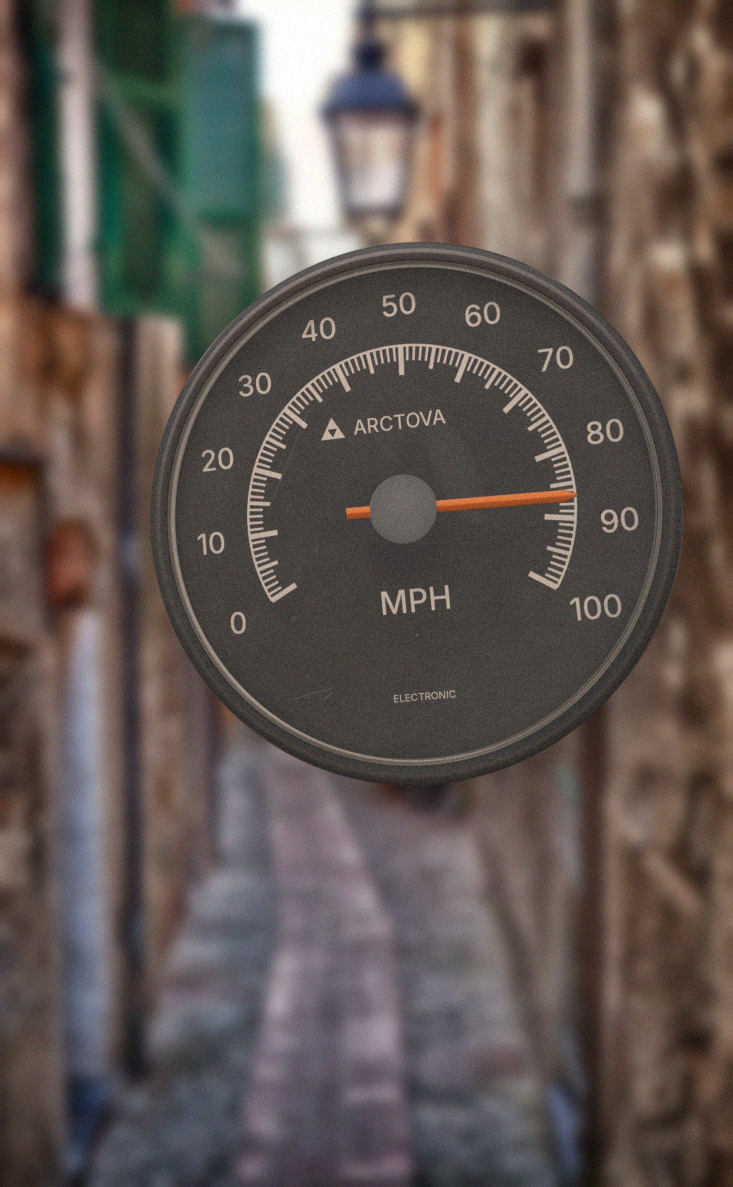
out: 87 mph
